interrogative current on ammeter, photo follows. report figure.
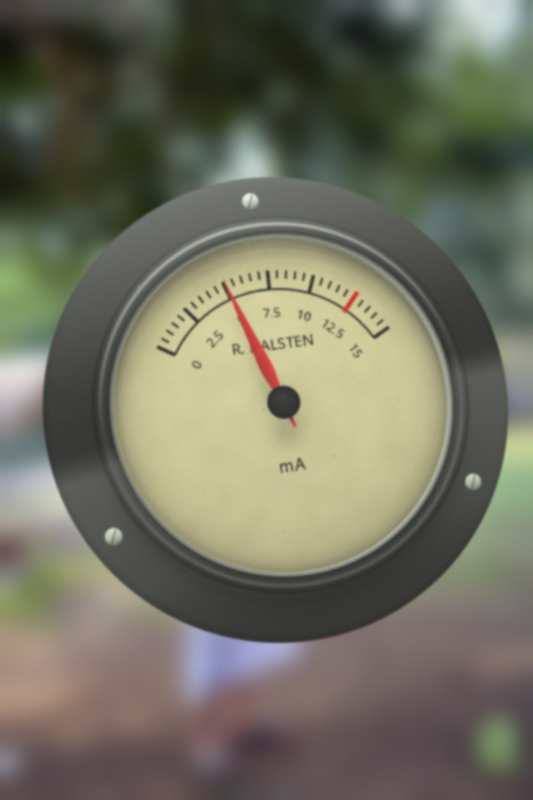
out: 5 mA
